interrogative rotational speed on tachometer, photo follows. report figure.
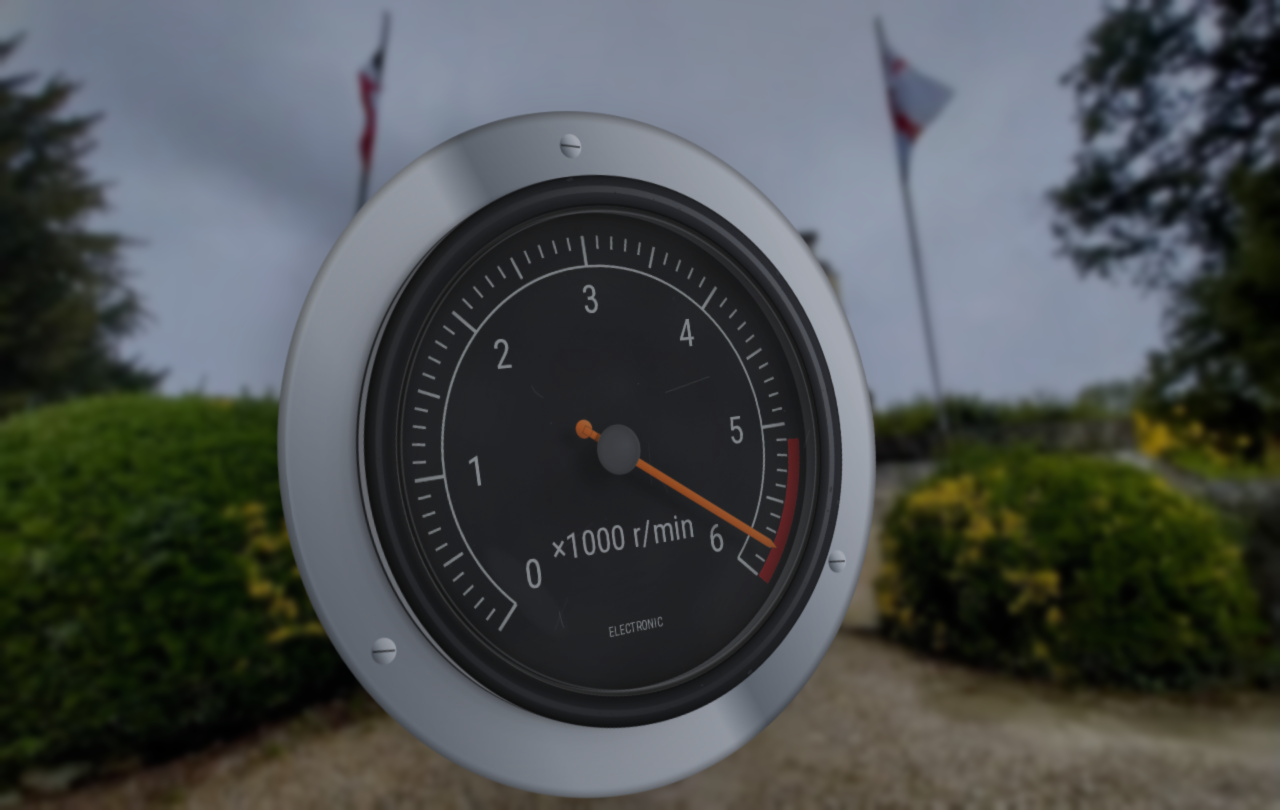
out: 5800 rpm
